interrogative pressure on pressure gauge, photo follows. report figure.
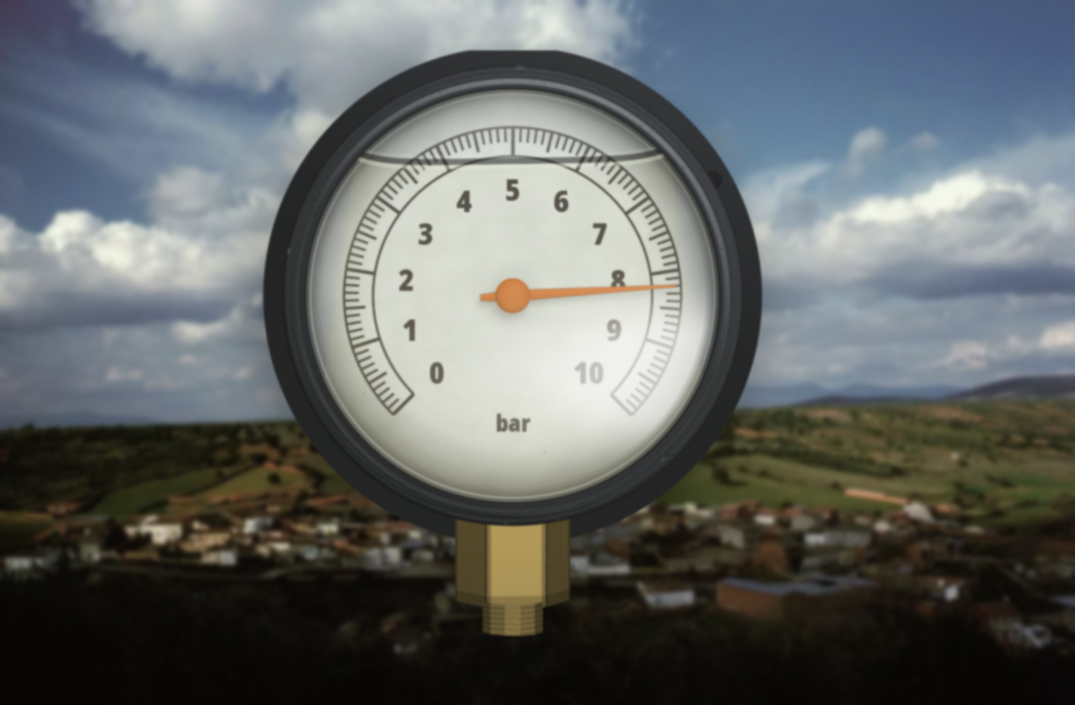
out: 8.2 bar
